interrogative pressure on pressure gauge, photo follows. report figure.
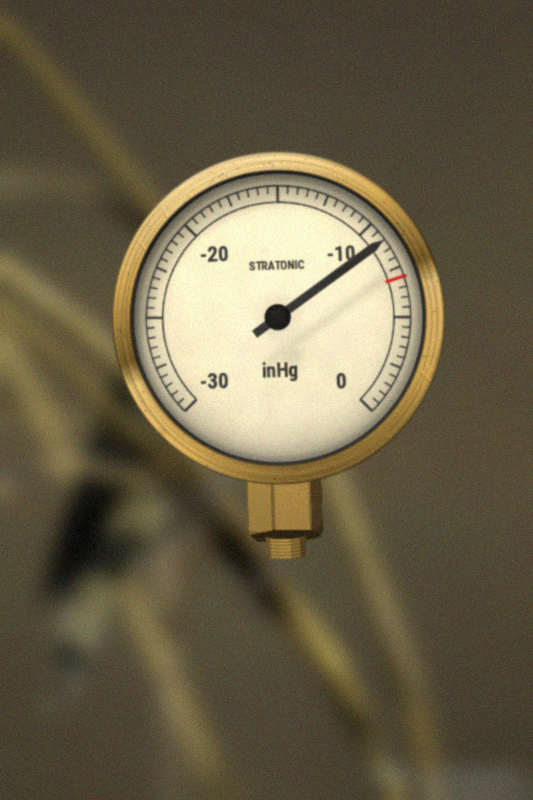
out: -9 inHg
